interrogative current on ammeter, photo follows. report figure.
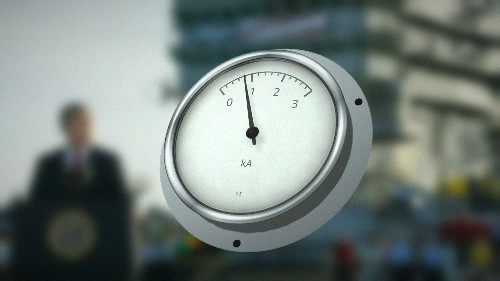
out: 0.8 kA
